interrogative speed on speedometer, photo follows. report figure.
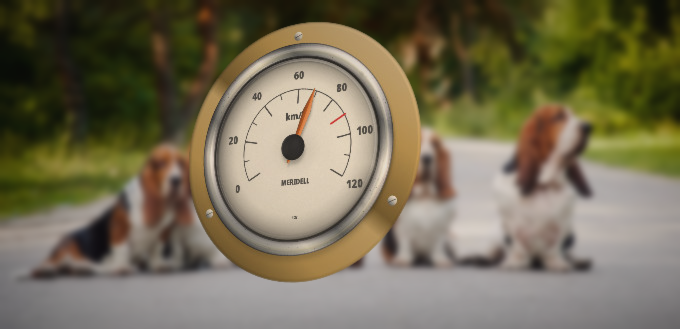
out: 70 km/h
